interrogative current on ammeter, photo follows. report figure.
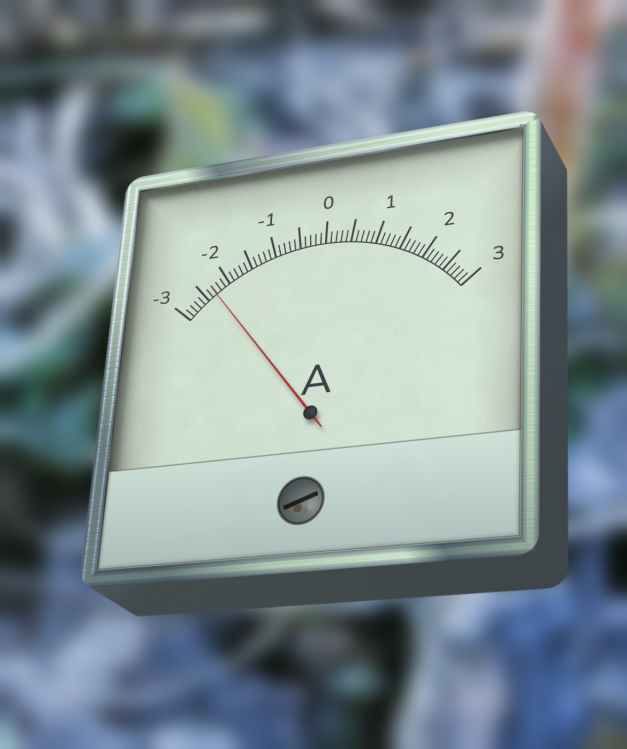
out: -2.3 A
